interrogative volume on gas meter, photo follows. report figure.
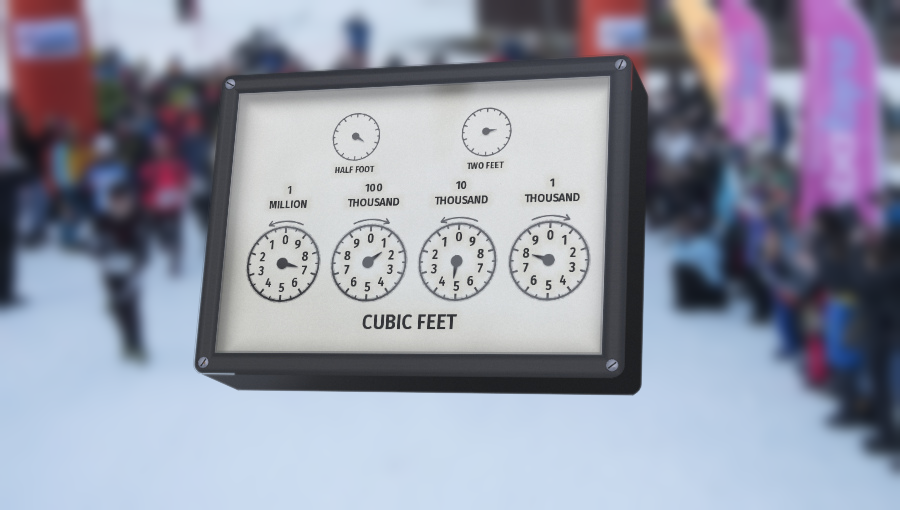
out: 714800 ft³
